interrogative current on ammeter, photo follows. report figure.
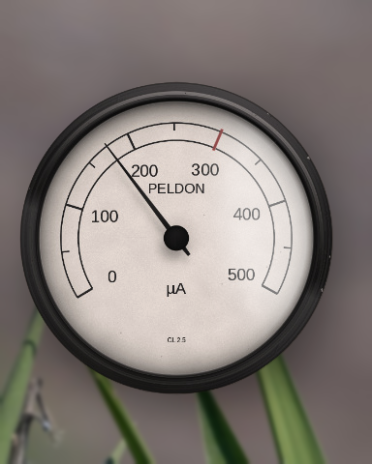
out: 175 µA
